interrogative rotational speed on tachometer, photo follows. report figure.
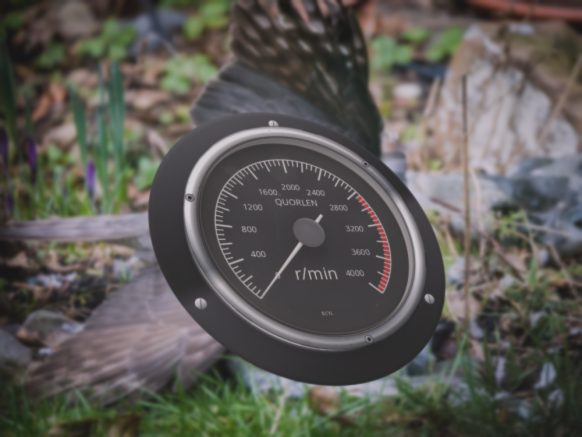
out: 0 rpm
